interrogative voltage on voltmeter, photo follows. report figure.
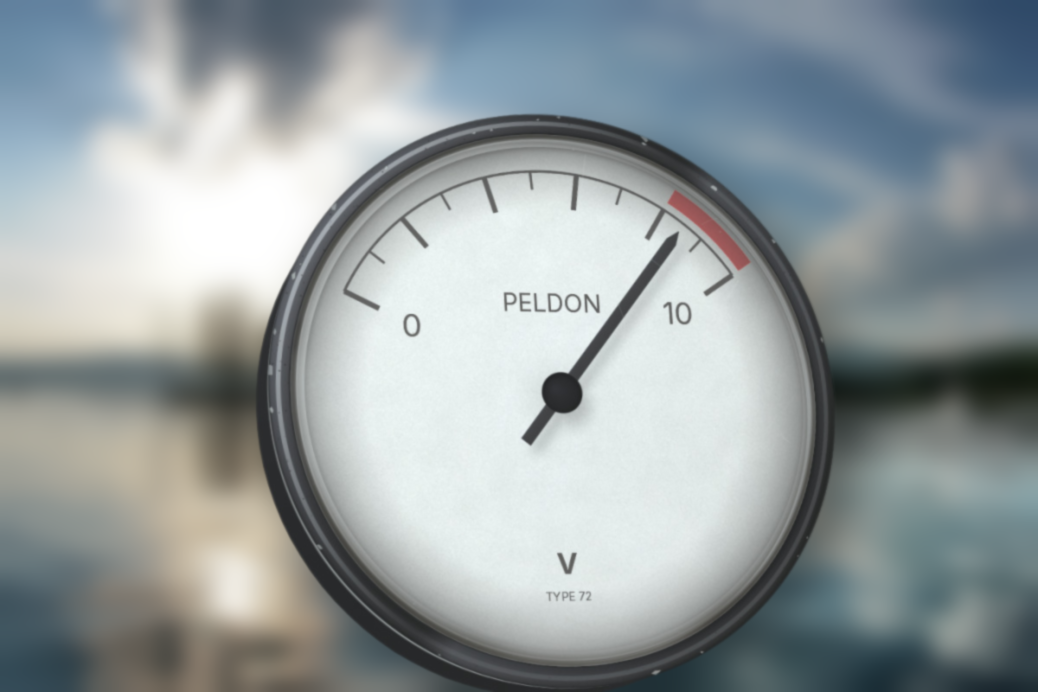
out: 8.5 V
